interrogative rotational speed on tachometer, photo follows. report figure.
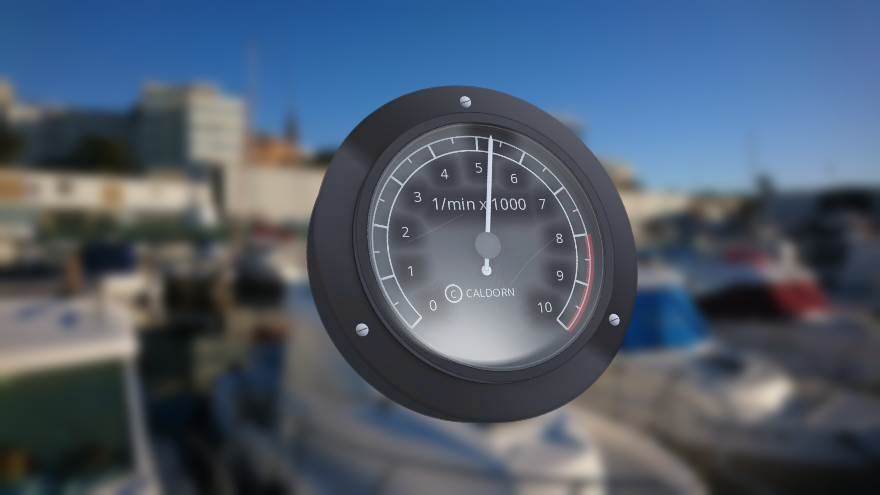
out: 5250 rpm
